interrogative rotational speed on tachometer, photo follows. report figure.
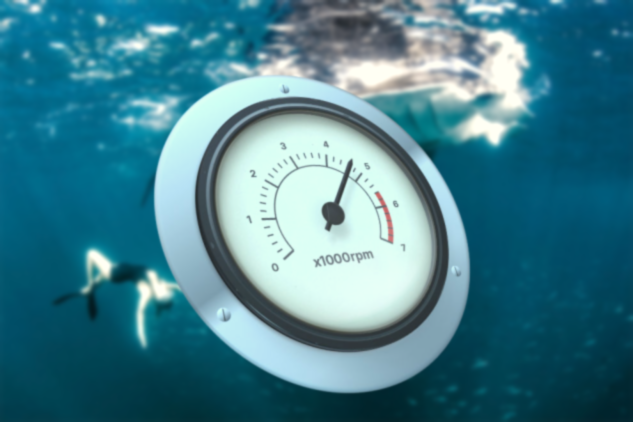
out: 4600 rpm
